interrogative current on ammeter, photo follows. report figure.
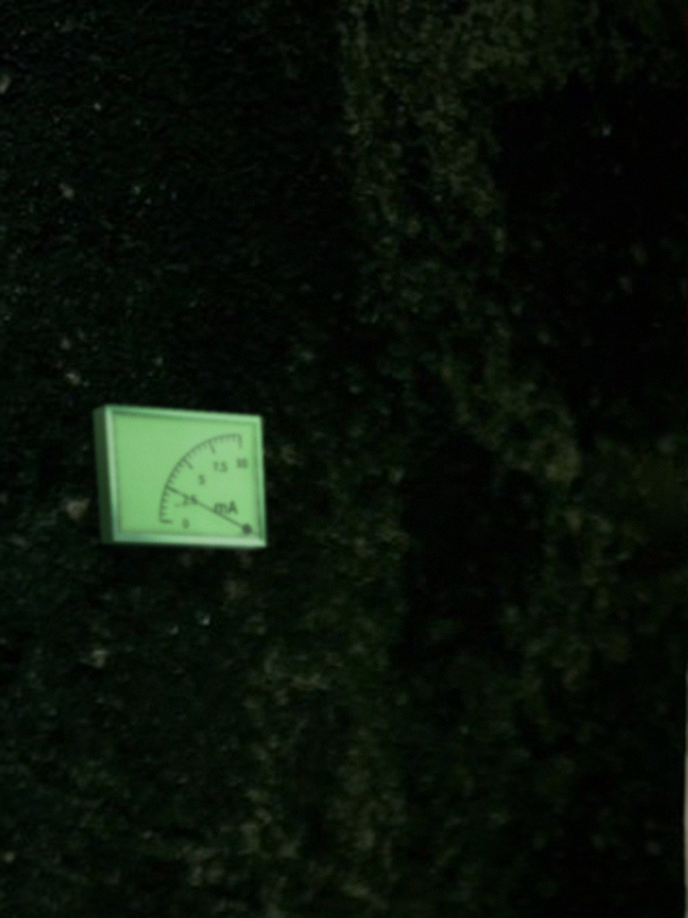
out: 2.5 mA
